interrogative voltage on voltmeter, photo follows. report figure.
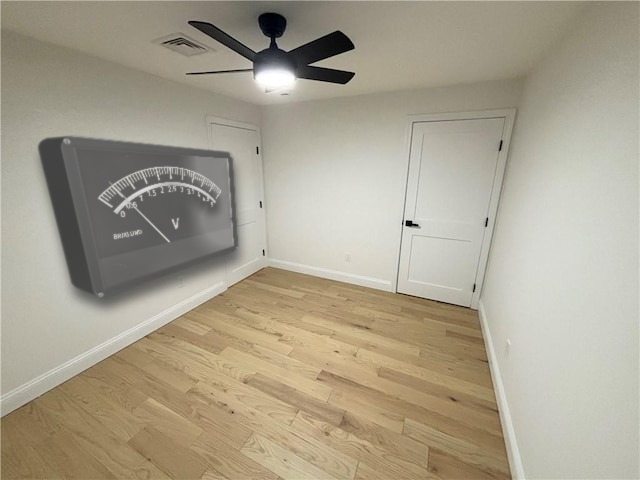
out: 0.5 V
